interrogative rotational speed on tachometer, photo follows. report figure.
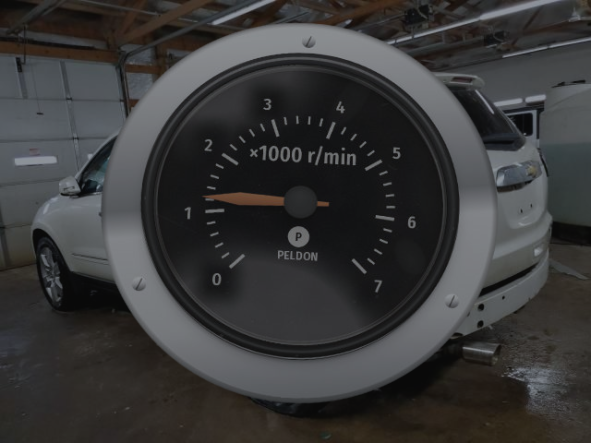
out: 1200 rpm
